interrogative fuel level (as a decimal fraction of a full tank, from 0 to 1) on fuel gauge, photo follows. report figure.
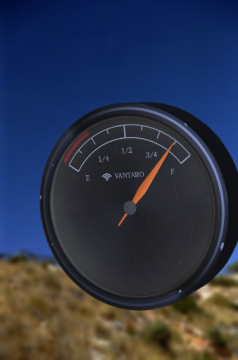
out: 0.875
